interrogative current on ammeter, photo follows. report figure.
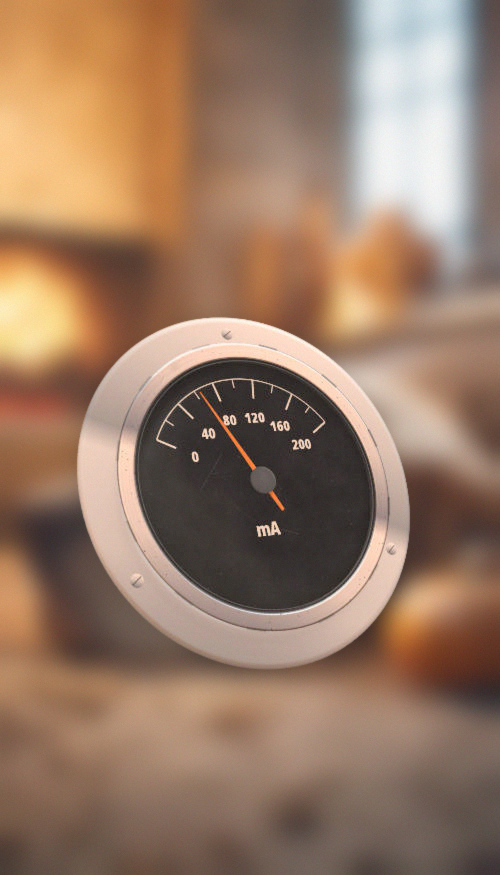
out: 60 mA
